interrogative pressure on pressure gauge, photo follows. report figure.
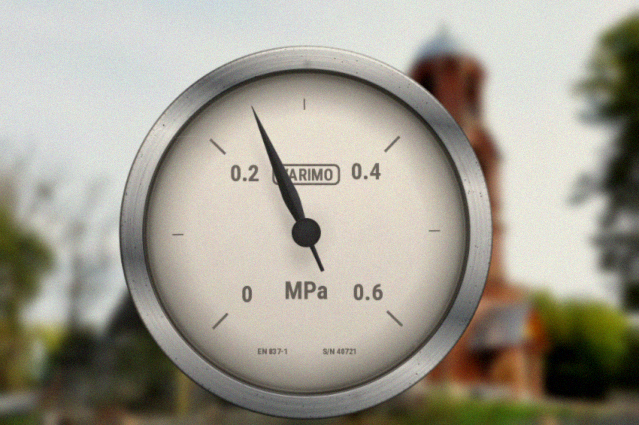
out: 0.25 MPa
